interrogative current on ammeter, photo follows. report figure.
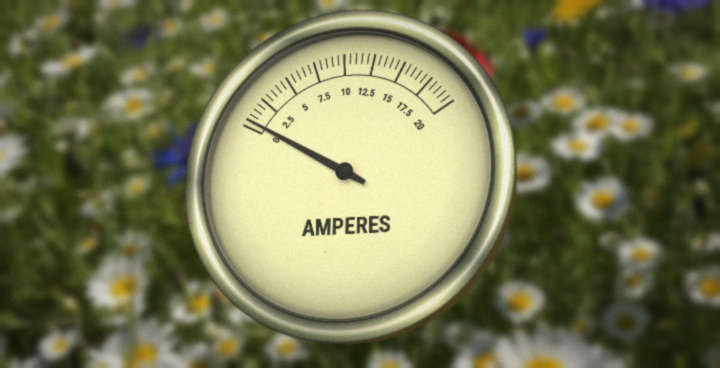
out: 0.5 A
